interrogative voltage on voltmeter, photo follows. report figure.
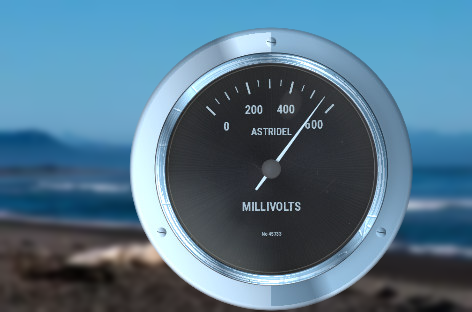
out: 550 mV
